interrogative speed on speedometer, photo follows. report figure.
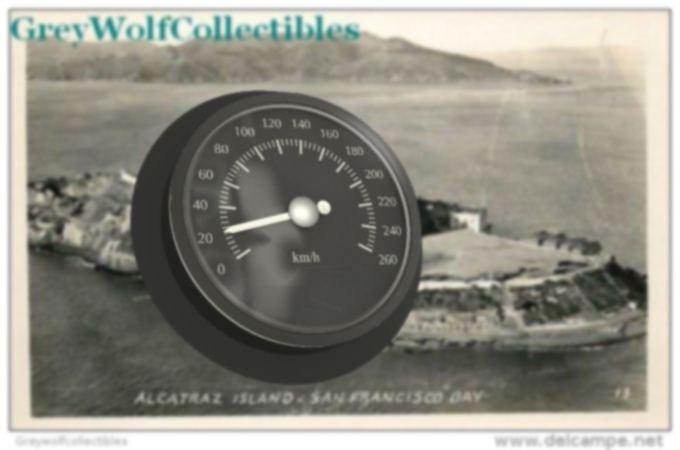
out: 20 km/h
